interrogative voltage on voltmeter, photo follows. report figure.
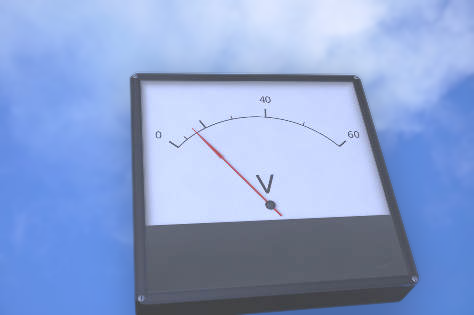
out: 15 V
